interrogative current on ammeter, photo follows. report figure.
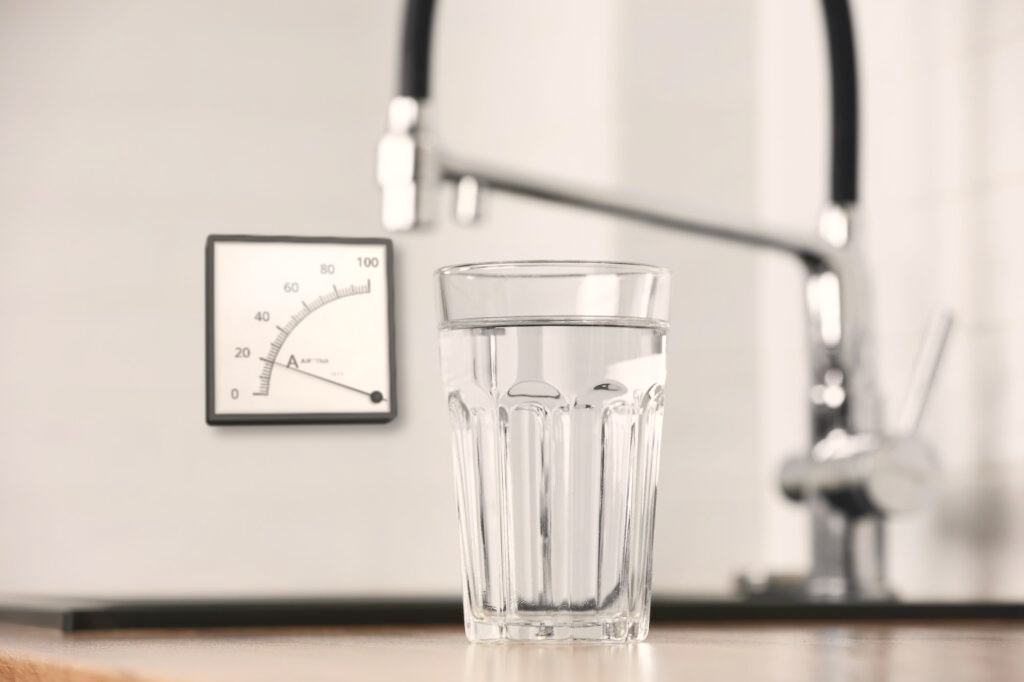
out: 20 A
